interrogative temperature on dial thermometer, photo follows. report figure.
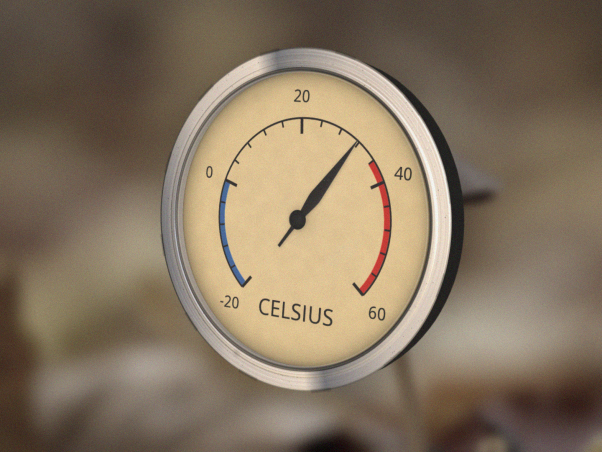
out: 32 °C
